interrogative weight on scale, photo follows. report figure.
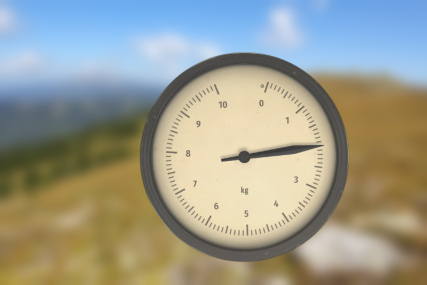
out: 2 kg
